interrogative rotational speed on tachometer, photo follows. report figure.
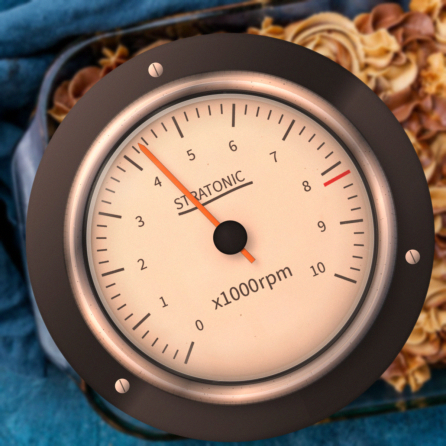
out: 4300 rpm
